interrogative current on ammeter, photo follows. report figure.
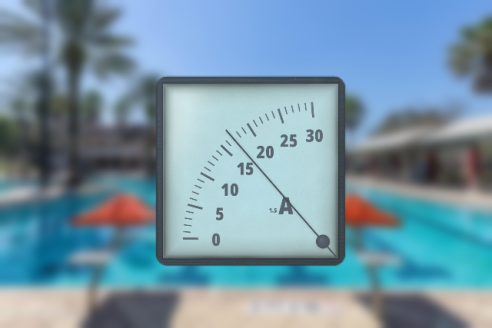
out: 17 A
